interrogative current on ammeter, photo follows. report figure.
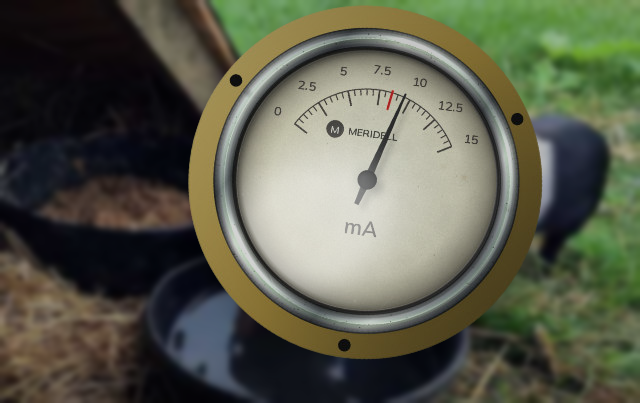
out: 9.5 mA
